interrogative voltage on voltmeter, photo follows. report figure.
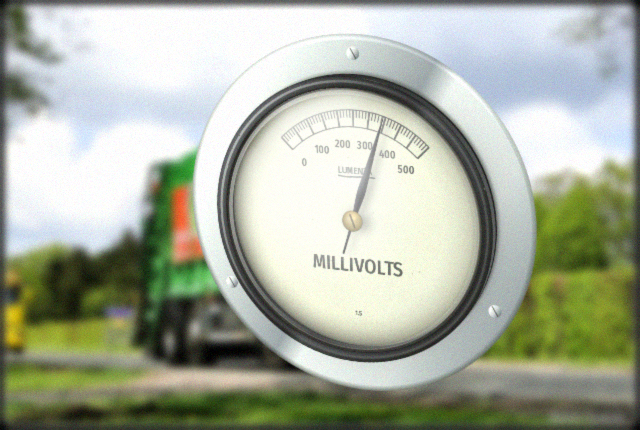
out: 350 mV
